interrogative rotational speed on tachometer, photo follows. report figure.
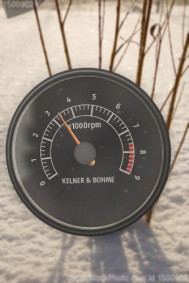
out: 3400 rpm
